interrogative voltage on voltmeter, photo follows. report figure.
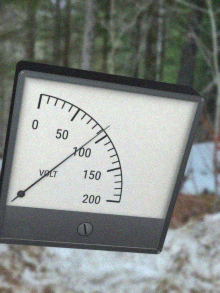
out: 90 V
